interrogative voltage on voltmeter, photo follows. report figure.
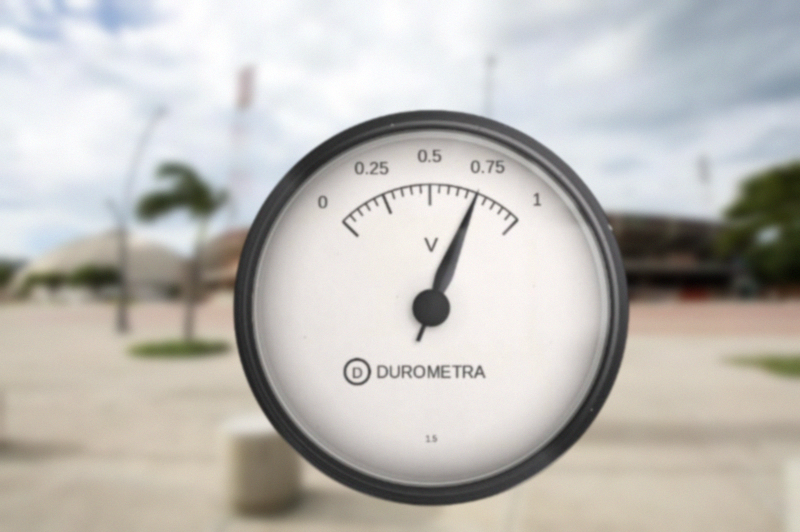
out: 0.75 V
